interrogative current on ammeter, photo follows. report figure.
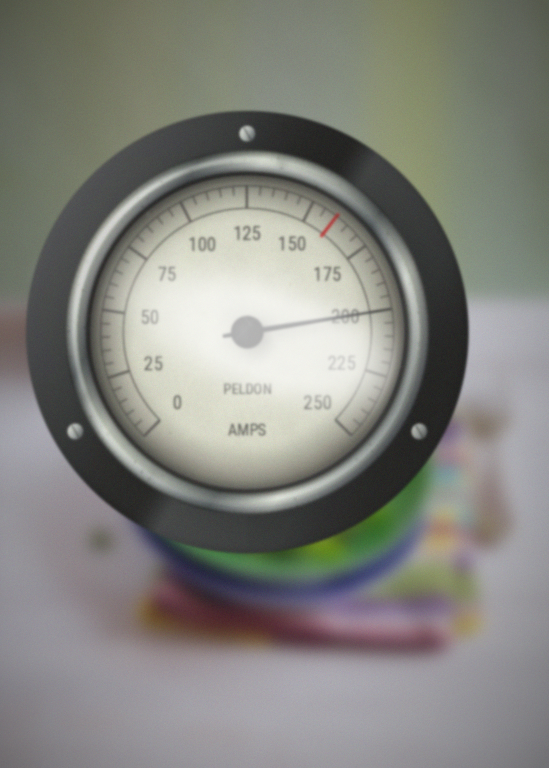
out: 200 A
